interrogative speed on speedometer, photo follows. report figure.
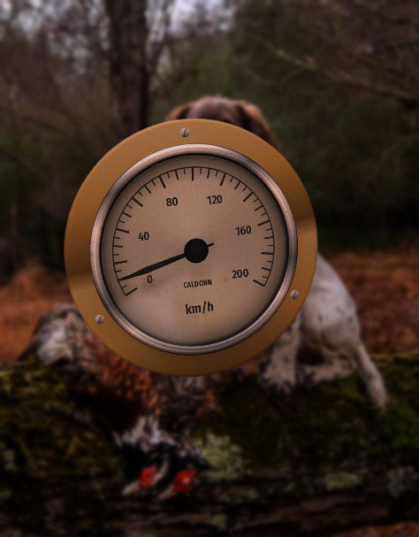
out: 10 km/h
